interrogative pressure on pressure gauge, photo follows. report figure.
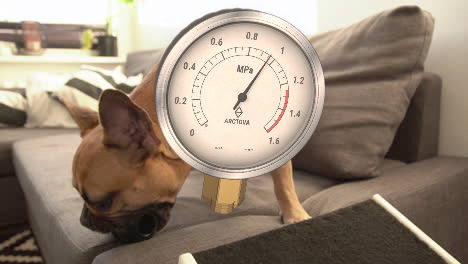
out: 0.95 MPa
